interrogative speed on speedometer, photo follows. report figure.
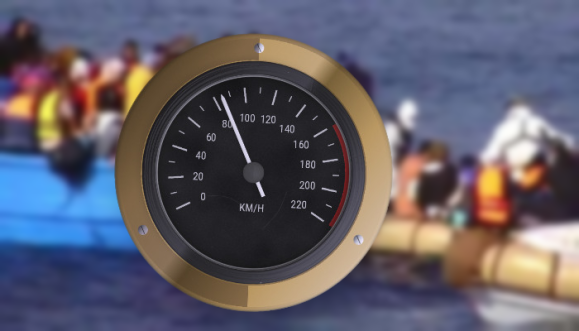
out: 85 km/h
